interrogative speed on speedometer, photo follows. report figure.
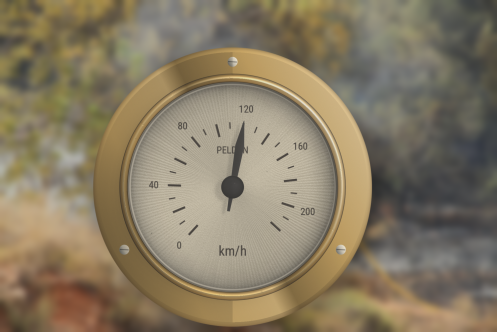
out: 120 km/h
